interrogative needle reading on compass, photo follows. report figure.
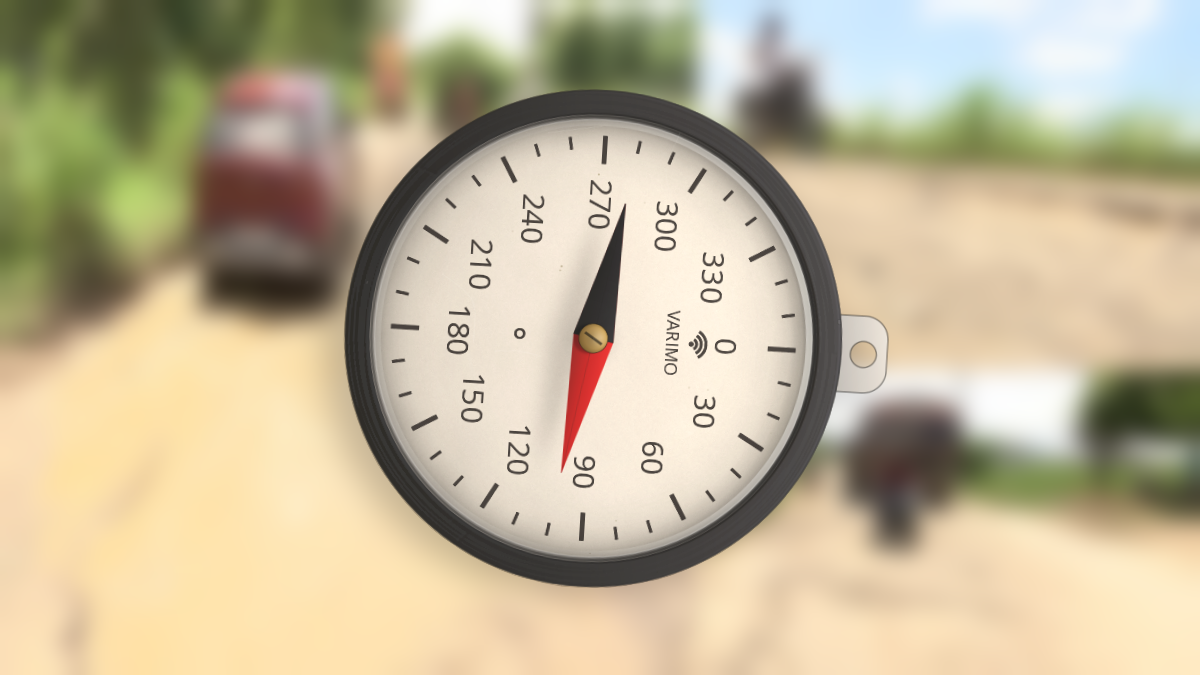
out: 100 °
